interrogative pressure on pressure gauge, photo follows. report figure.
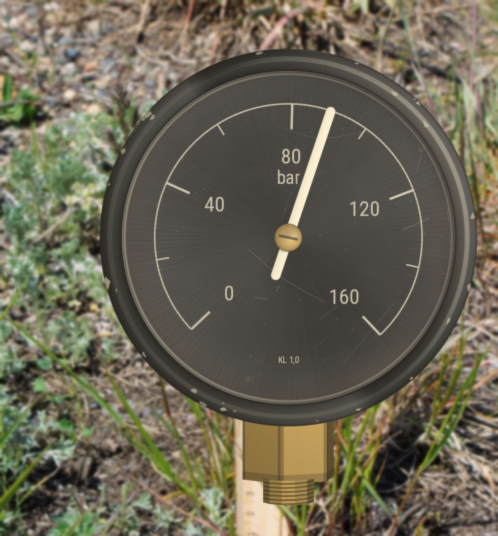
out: 90 bar
